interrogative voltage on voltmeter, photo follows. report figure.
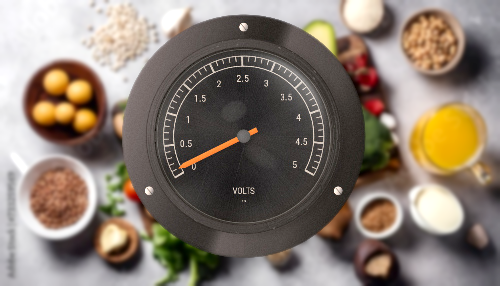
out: 0.1 V
